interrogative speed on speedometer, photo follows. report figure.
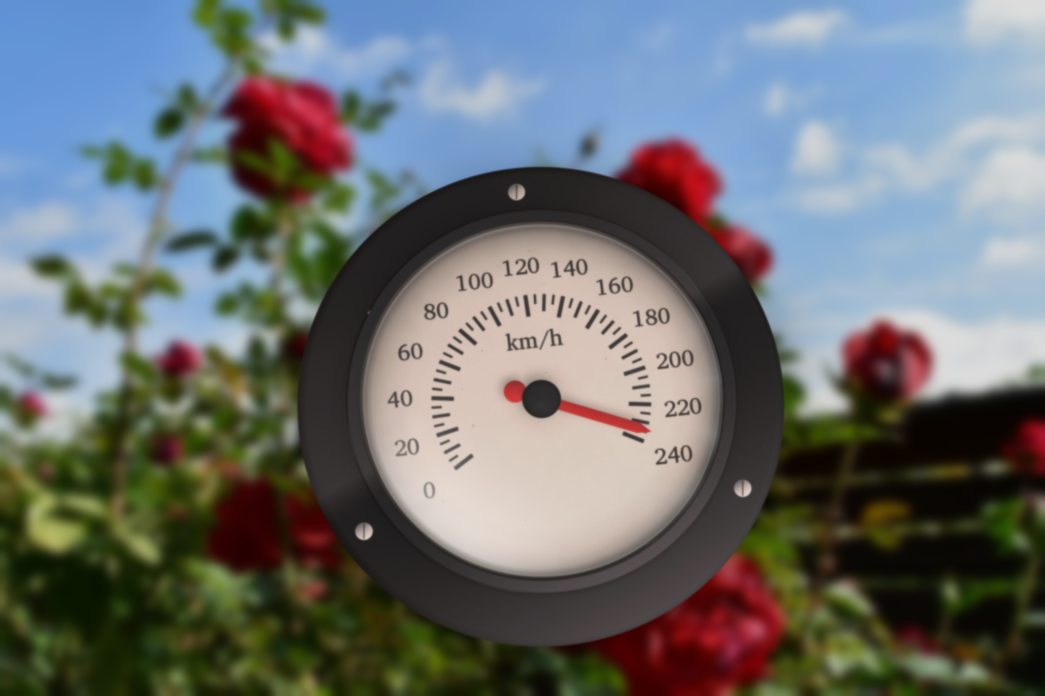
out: 235 km/h
